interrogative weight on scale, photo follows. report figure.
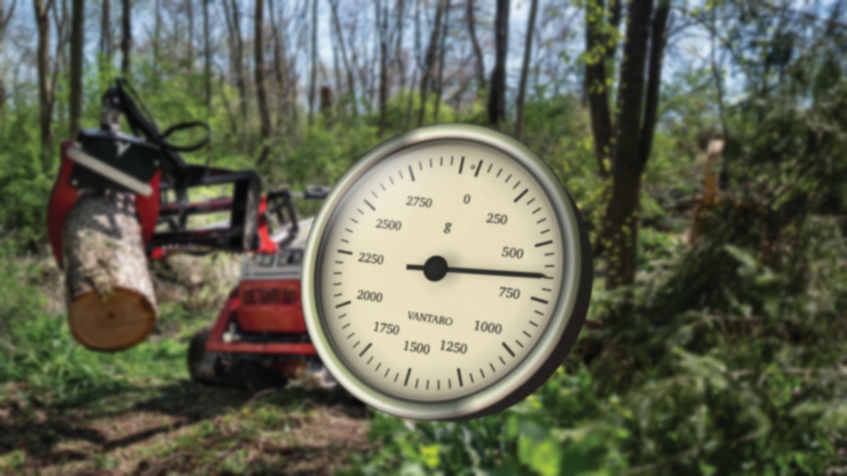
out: 650 g
